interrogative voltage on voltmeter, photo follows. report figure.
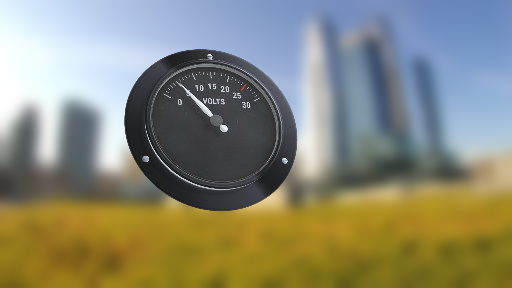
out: 5 V
